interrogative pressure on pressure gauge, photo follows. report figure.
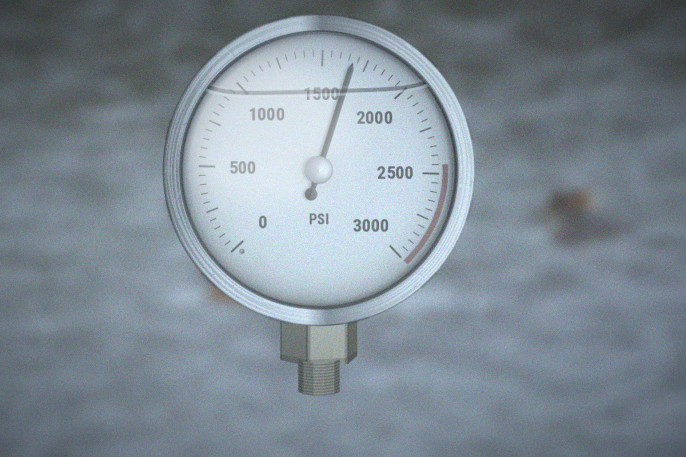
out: 1675 psi
